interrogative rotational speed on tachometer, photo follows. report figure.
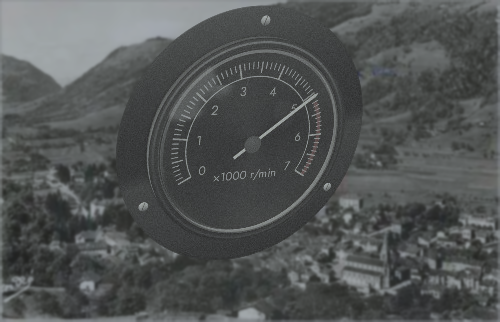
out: 5000 rpm
